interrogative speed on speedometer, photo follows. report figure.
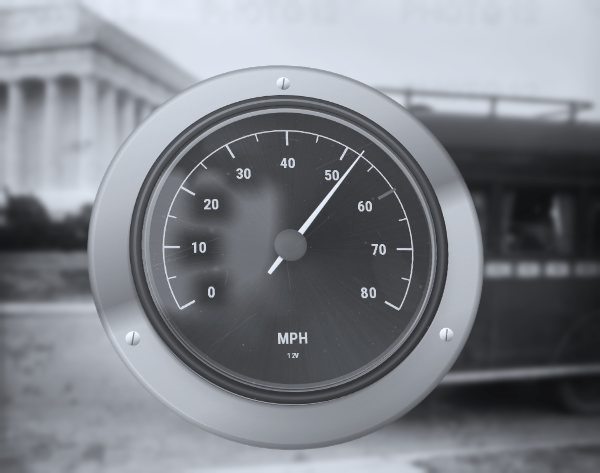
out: 52.5 mph
